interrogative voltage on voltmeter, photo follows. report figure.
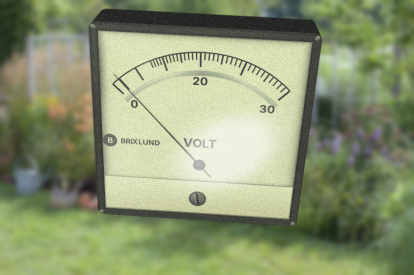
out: 5 V
